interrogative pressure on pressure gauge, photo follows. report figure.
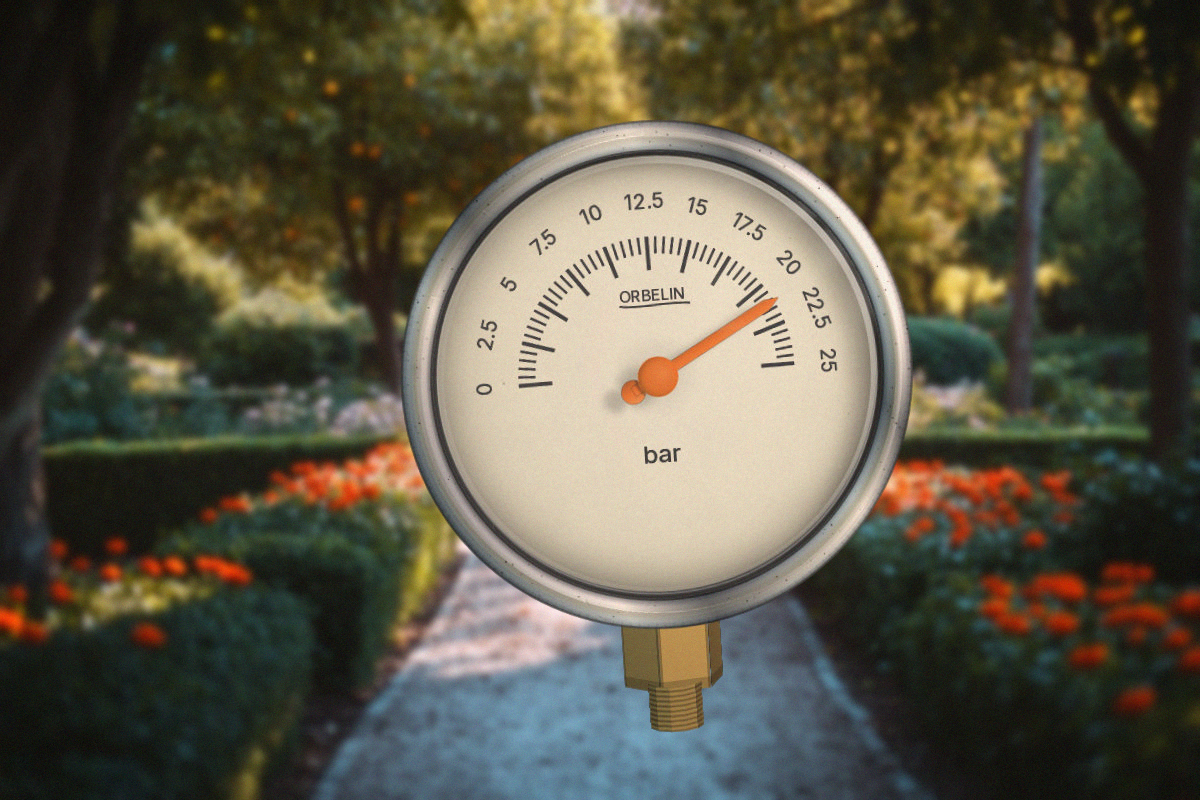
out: 21 bar
